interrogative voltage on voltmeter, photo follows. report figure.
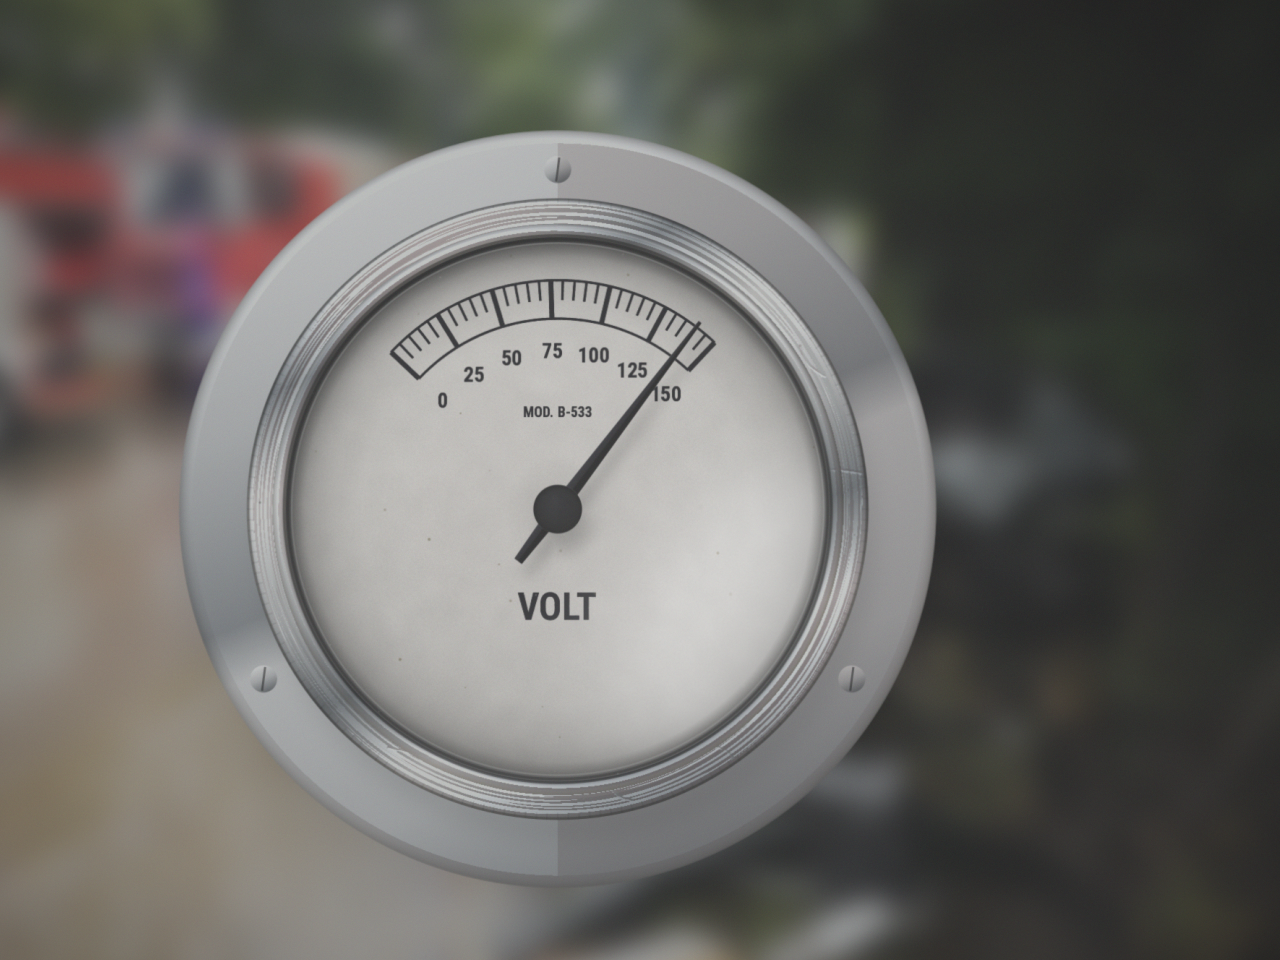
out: 140 V
